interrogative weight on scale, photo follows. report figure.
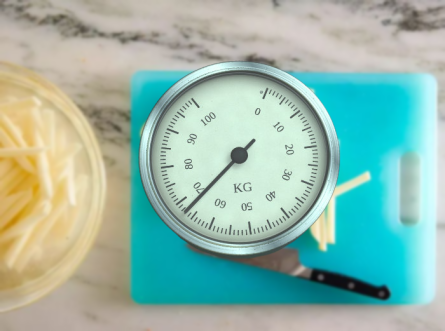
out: 67 kg
